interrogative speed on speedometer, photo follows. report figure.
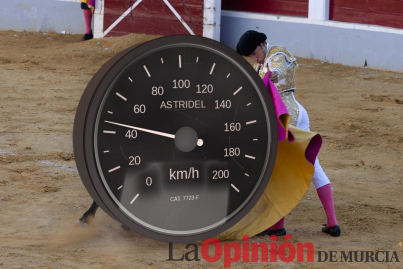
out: 45 km/h
